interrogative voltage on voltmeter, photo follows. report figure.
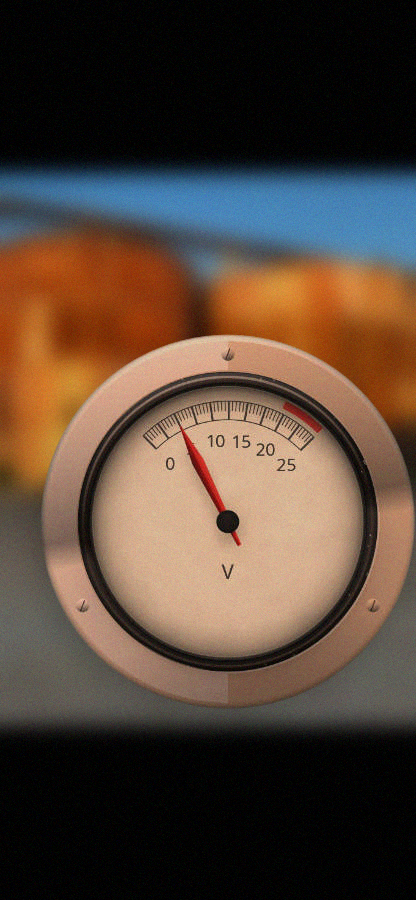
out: 5 V
